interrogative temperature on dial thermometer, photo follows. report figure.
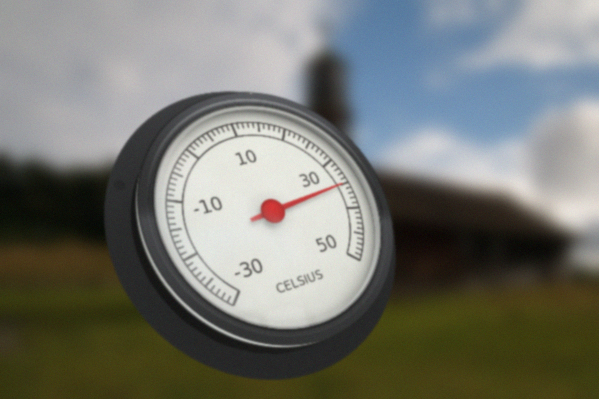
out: 35 °C
